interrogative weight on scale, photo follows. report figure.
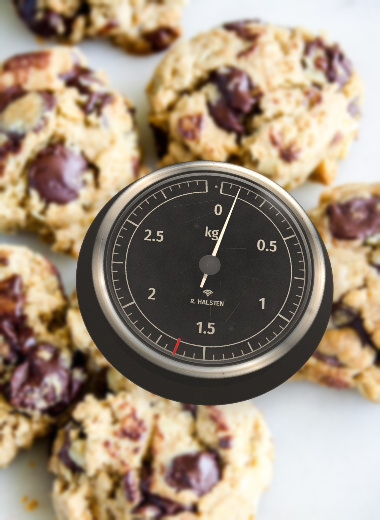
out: 0.1 kg
